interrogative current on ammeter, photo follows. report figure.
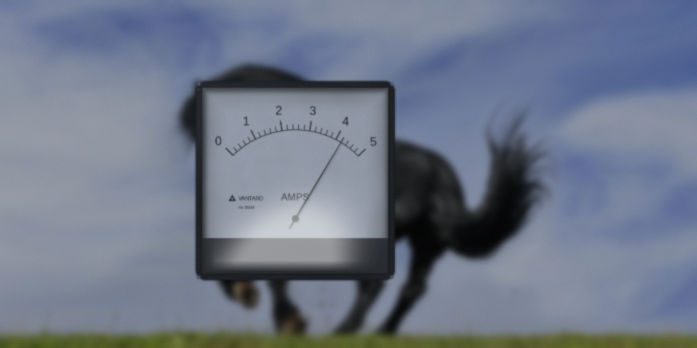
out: 4.2 A
